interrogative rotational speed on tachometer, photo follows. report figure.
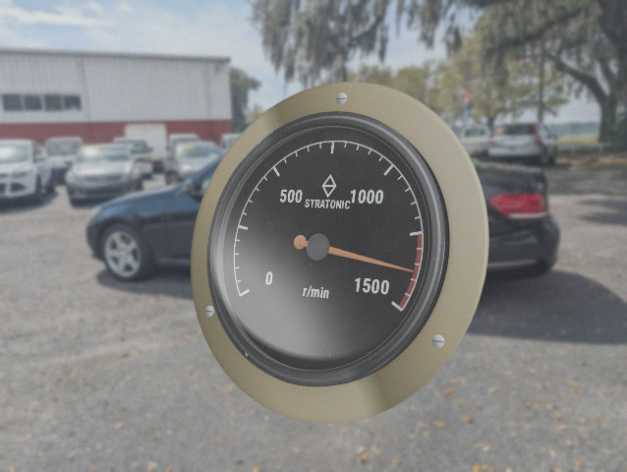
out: 1375 rpm
